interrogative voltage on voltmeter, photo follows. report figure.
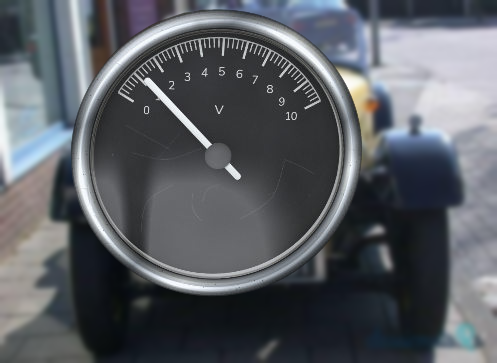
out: 1.2 V
